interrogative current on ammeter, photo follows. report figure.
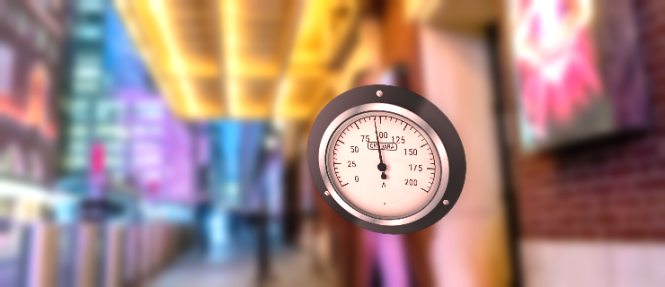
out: 95 A
